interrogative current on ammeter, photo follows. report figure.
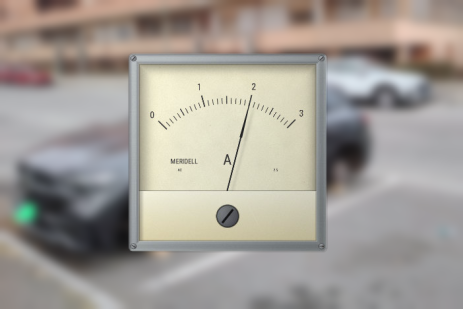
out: 2 A
